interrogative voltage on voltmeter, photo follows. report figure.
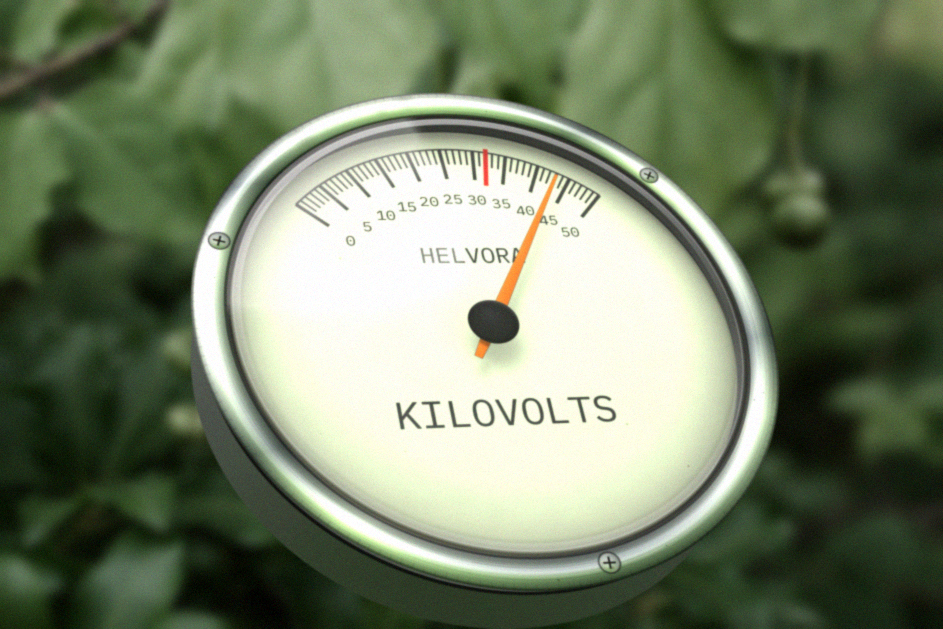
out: 43 kV
